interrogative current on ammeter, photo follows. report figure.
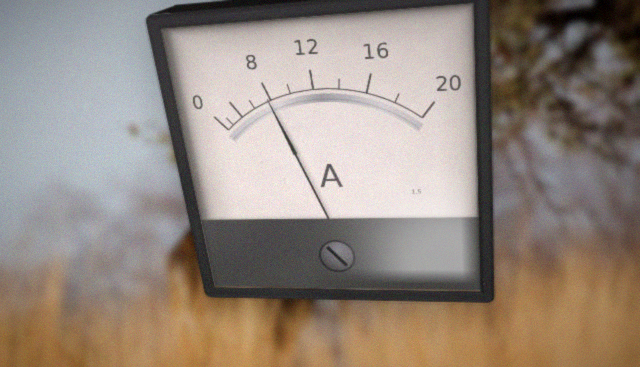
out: 8 A
